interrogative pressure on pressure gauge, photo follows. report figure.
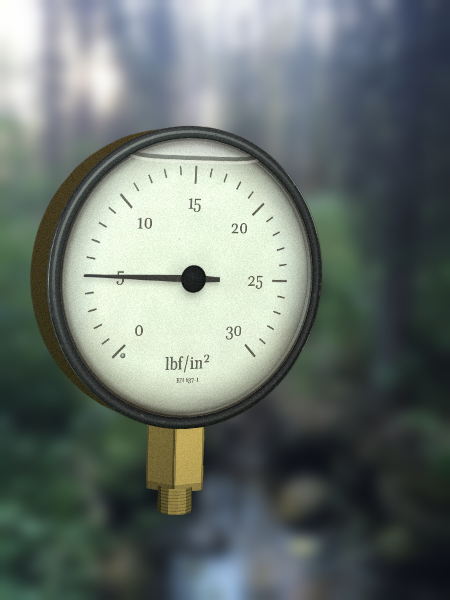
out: 5 psi
